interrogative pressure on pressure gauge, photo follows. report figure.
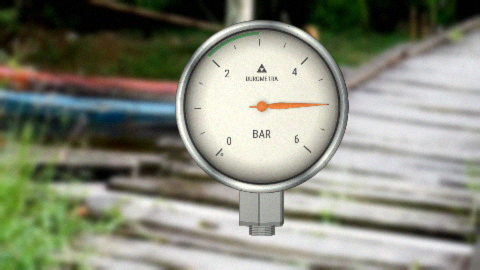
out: 5 bar
